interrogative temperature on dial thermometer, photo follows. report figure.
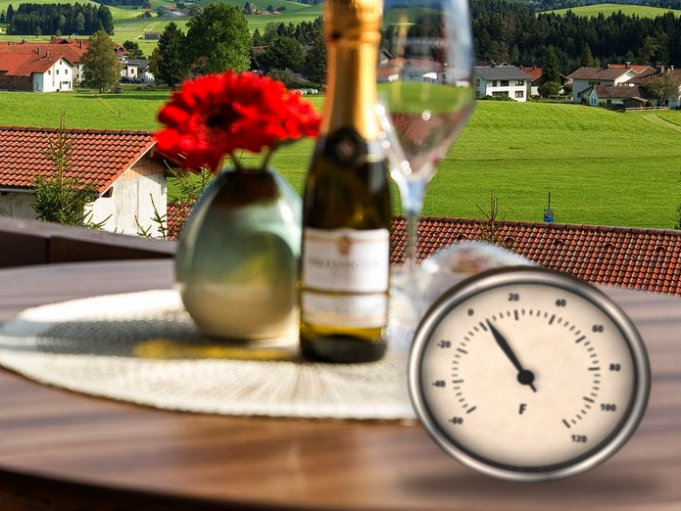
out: 4 °F
